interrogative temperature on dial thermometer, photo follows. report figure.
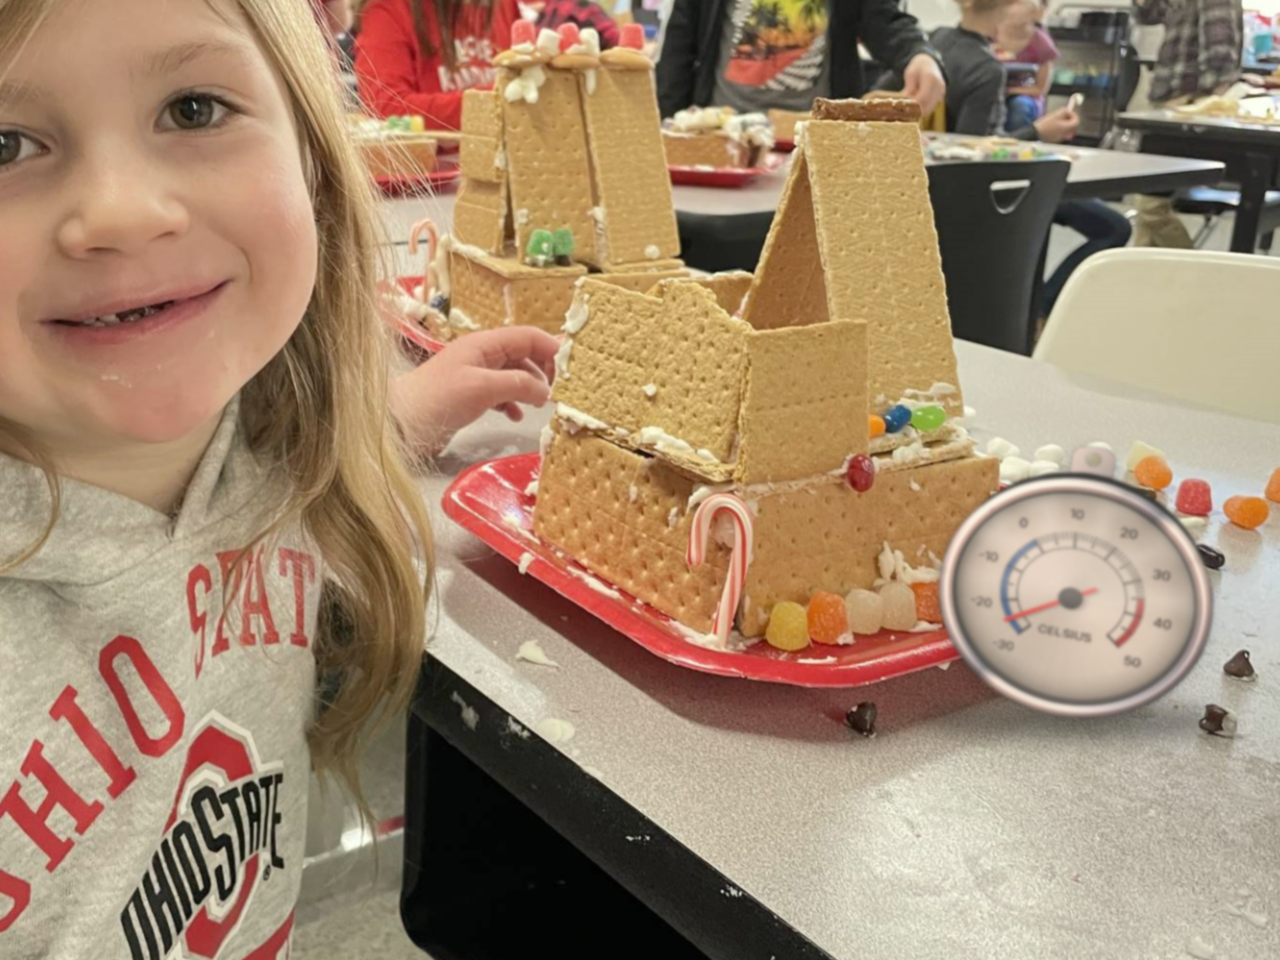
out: -25 °C
